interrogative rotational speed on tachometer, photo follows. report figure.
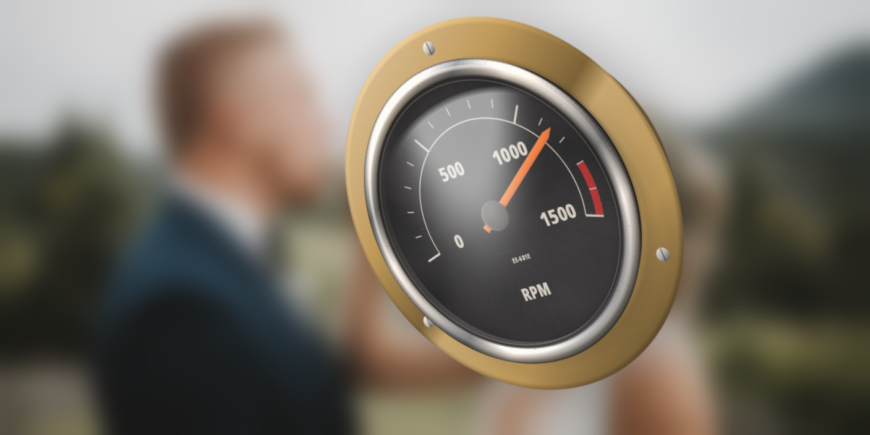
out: 1150 rpm
